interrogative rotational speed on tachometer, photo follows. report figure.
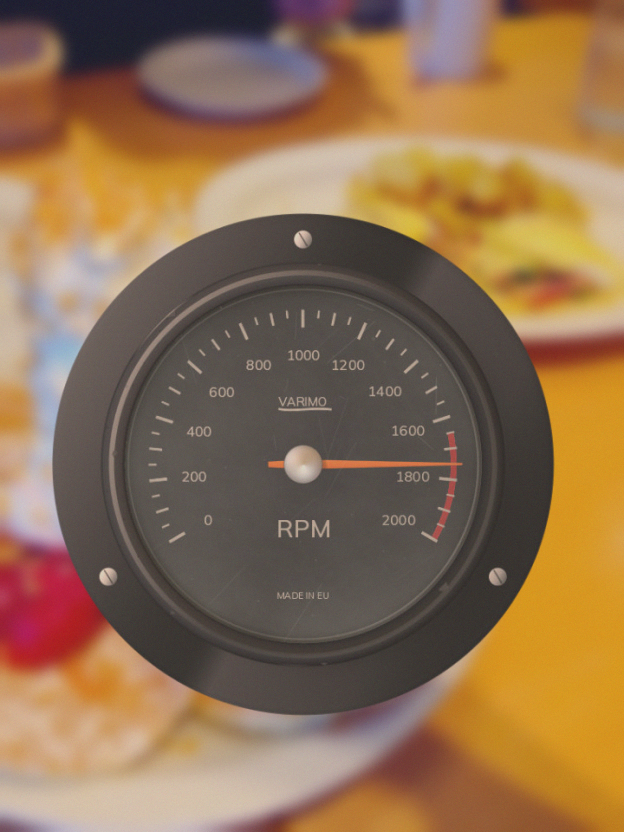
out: 1750 rpm
